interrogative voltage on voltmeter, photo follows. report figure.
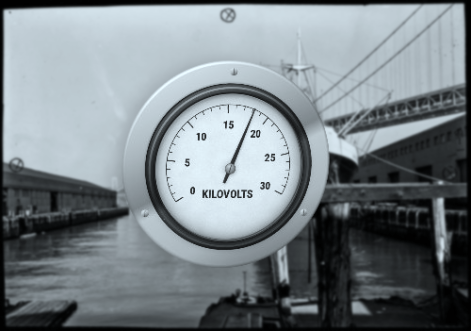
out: 18 kV
